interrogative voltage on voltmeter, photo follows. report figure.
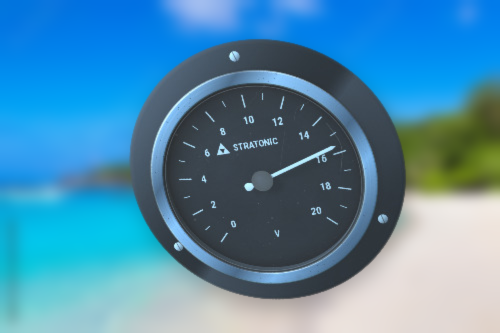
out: 15.5 V
